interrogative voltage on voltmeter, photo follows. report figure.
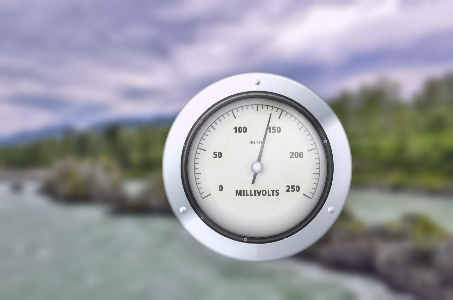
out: 140 mV
